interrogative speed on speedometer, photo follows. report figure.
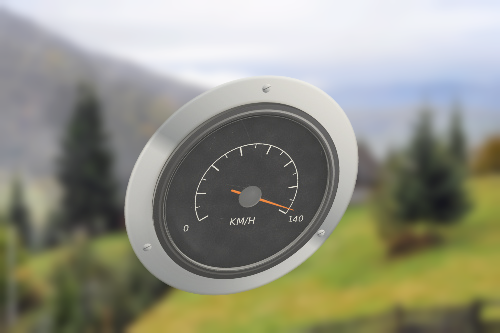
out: 135 km/h
